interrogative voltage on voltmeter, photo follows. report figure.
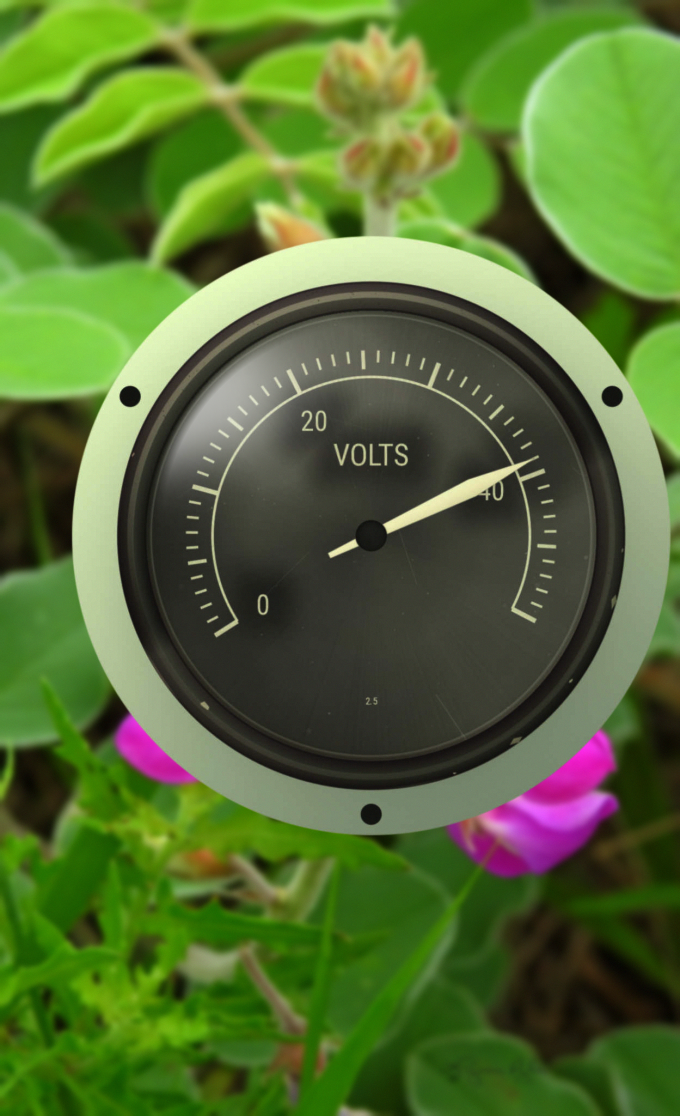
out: 39 V
